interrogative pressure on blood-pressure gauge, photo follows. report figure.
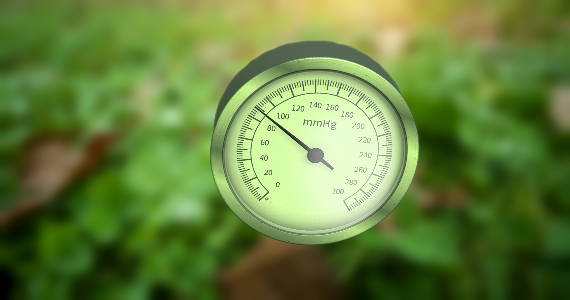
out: 90 mmHg
